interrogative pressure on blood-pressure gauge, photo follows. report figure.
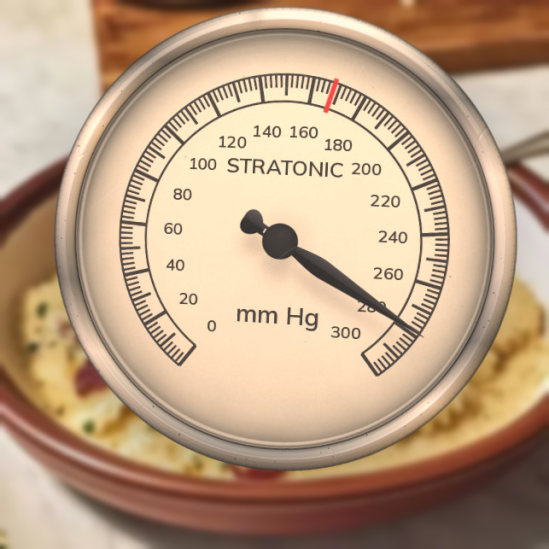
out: 278 mmHg
